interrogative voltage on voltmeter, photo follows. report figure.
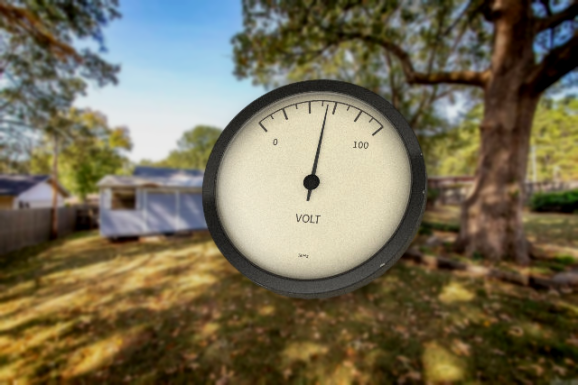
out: 55 V
